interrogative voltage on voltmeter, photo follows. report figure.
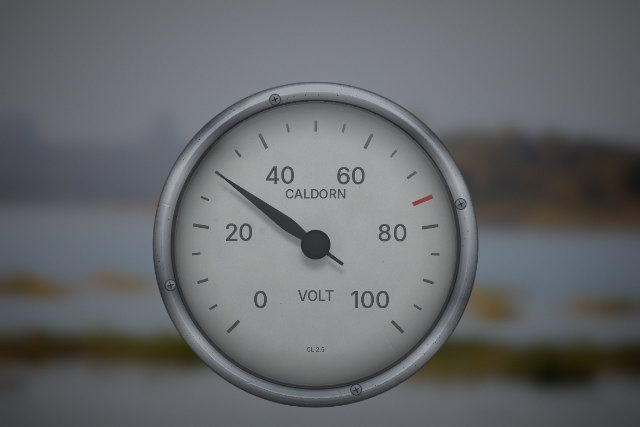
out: 30 V
